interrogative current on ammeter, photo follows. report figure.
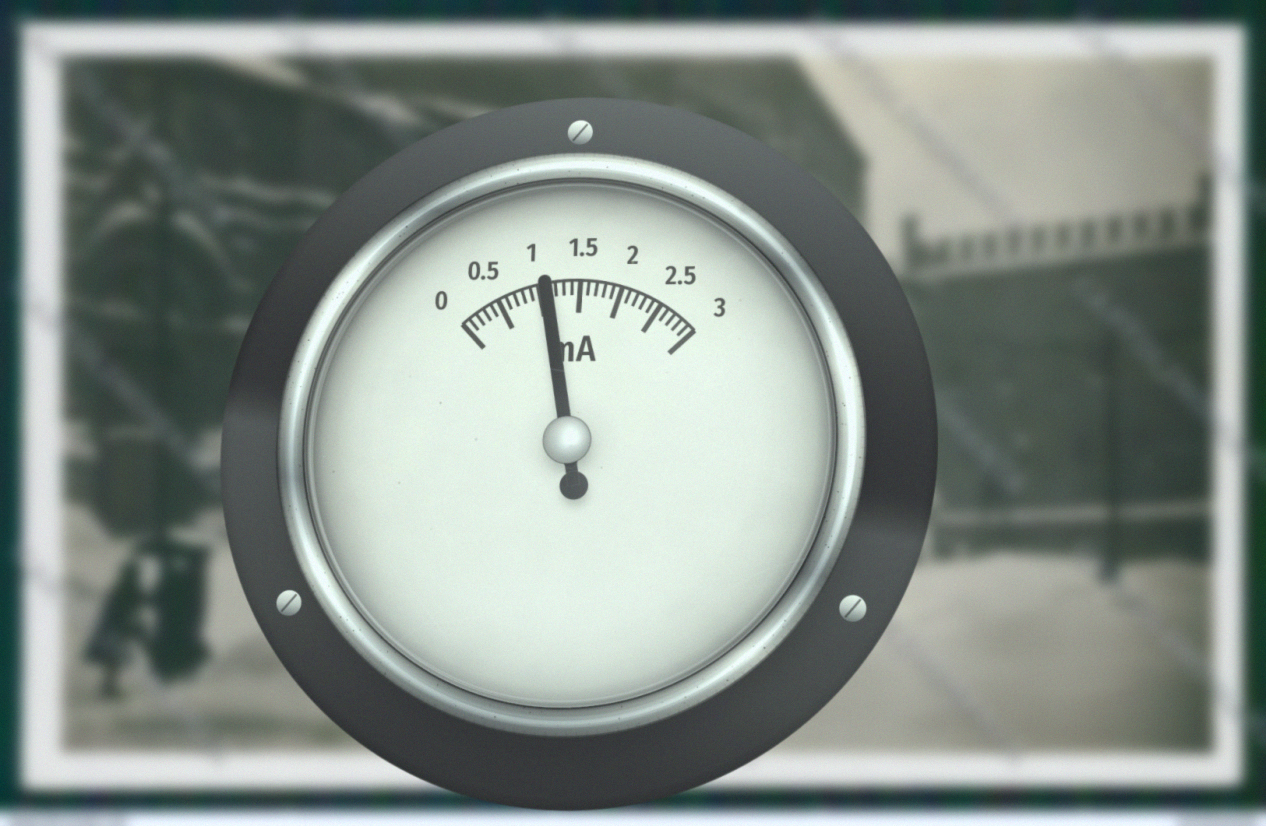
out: 1.1 mA
